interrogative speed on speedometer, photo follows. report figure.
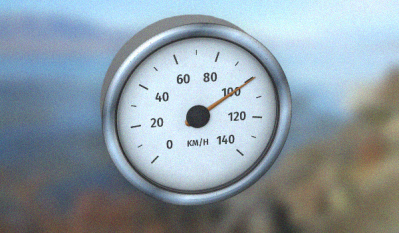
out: 100 km/h
